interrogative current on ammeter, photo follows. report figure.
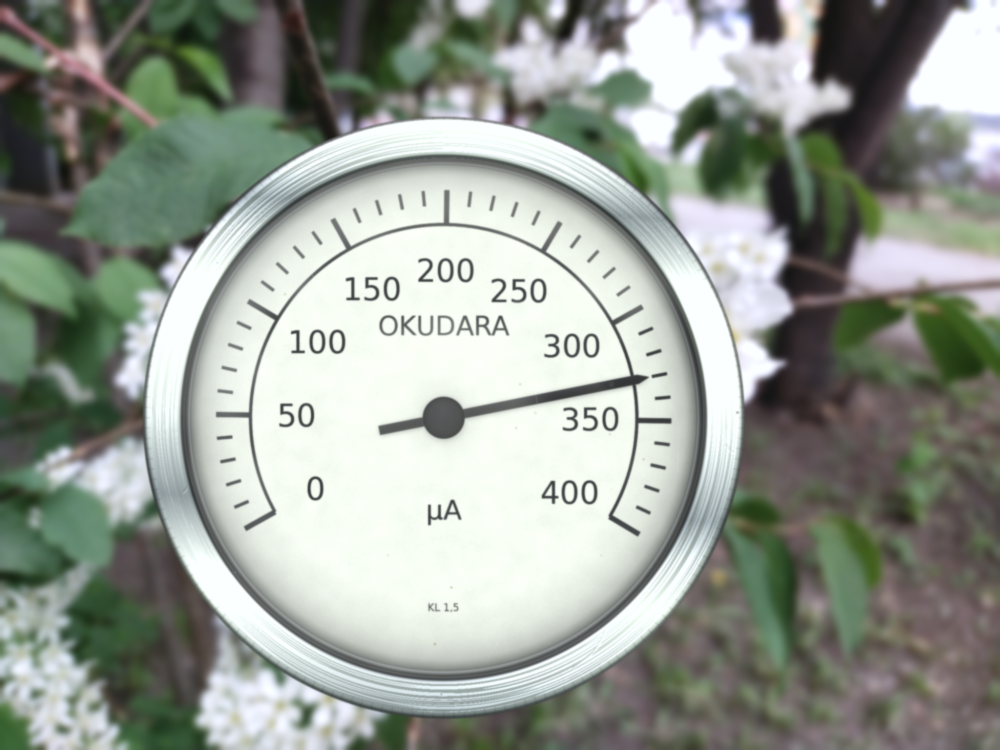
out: 330 µA
